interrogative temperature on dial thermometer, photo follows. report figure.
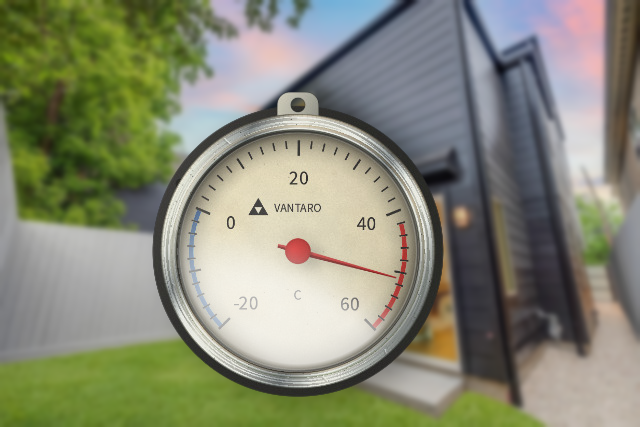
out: 51 °C
